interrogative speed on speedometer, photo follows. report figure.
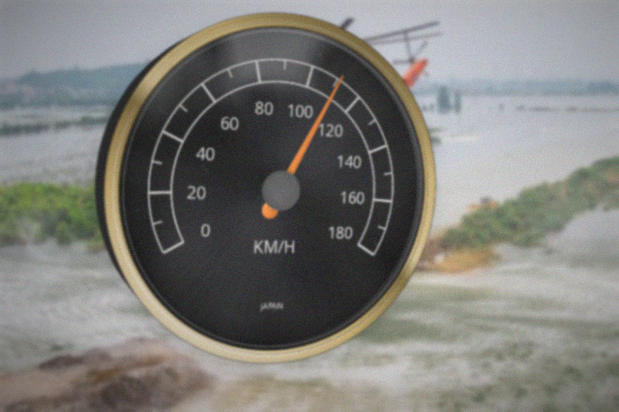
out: 110 km/h
